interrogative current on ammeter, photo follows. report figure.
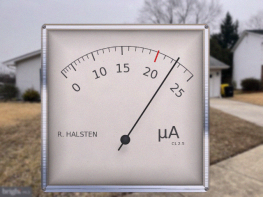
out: 22.5 µA
